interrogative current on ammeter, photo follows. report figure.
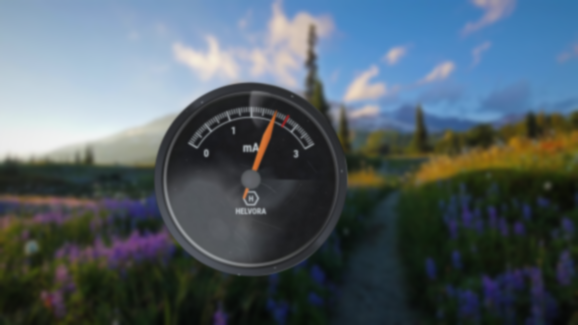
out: 2 mA
